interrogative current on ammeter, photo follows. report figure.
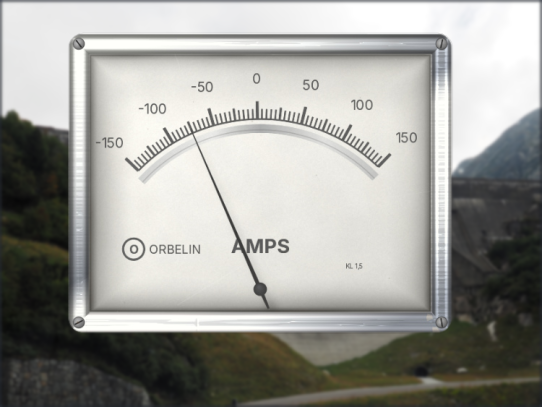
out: -75 A
